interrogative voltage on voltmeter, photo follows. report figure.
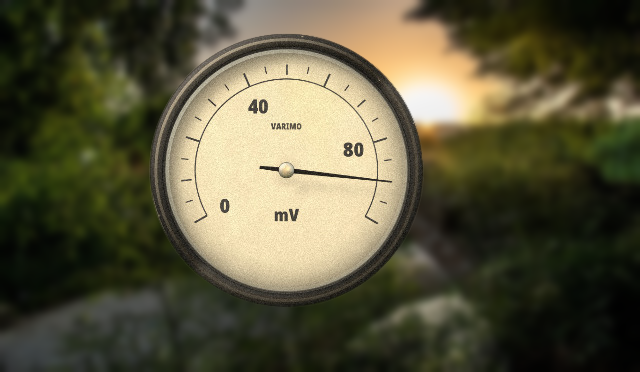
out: 90 mV
